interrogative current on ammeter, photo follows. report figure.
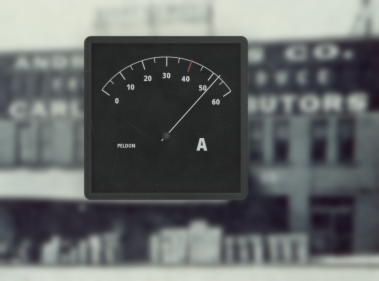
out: 52.5 A
